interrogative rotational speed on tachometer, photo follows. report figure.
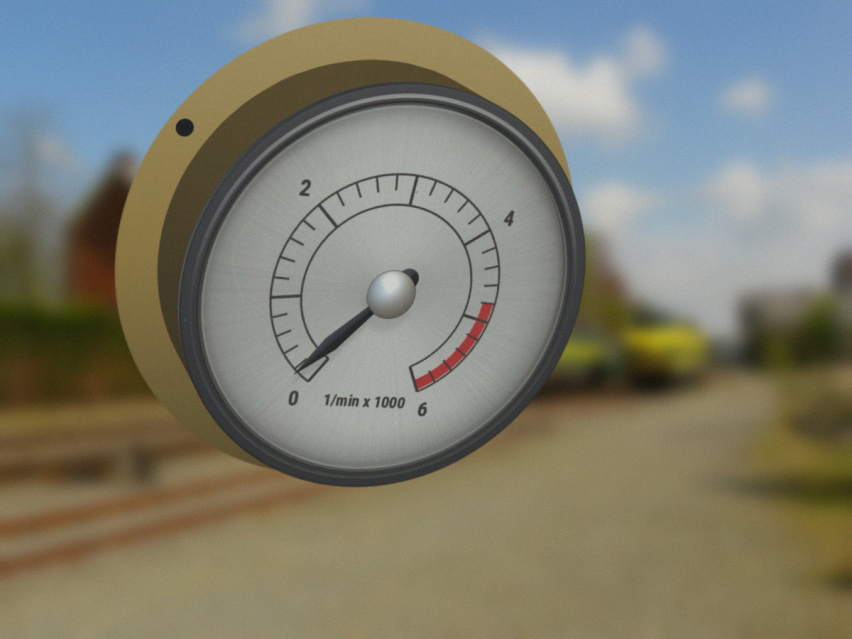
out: 200 rpm
